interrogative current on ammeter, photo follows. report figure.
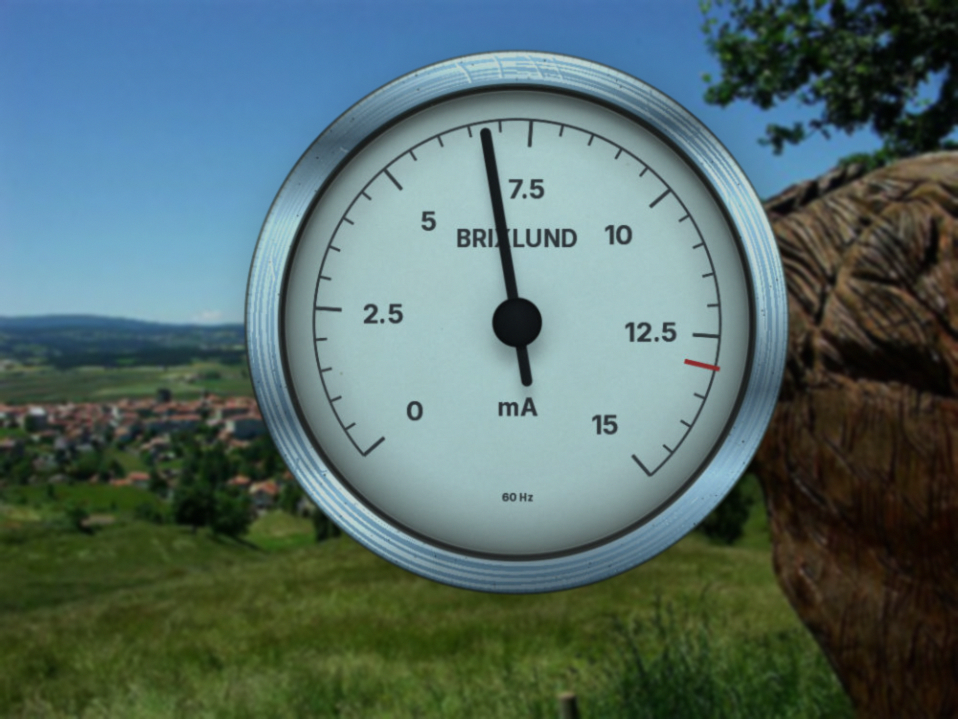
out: 6.75 mA
